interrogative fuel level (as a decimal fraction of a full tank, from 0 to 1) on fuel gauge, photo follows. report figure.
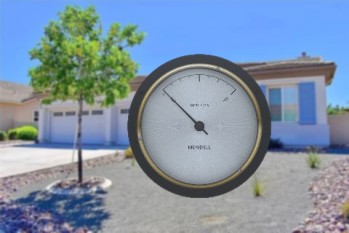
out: 0
